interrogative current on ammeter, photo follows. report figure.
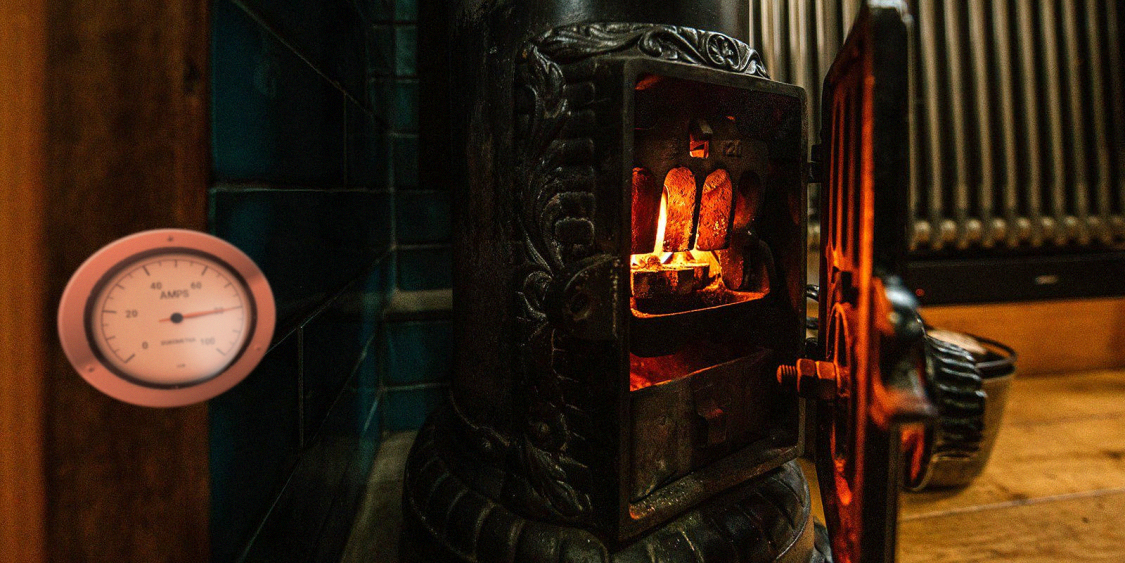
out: 80 A
